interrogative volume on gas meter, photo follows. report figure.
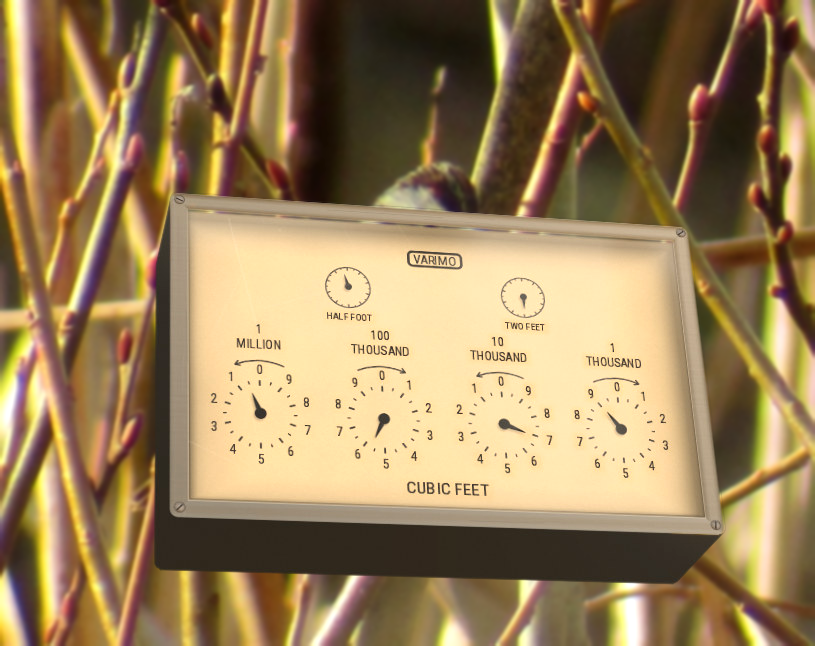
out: 56900 ft³
